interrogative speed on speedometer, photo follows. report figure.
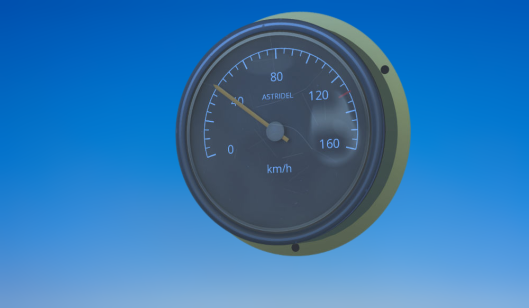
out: 40 km/h
